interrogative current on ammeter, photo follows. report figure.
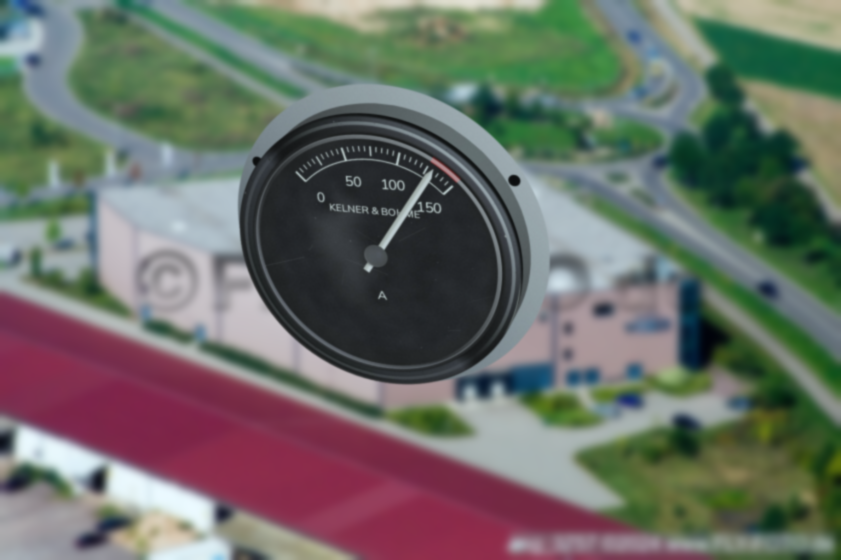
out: 130 A
